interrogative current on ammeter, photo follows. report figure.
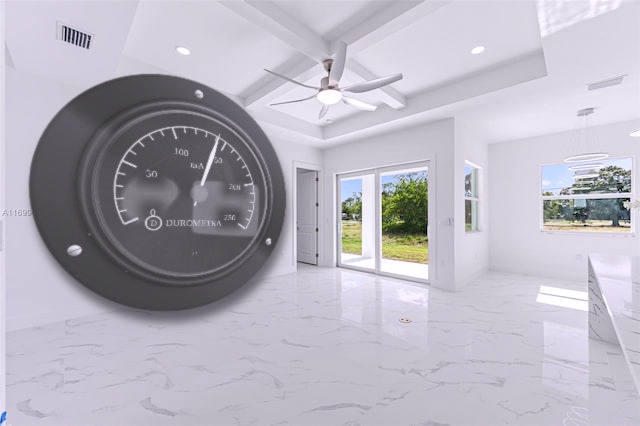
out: 140 mA
